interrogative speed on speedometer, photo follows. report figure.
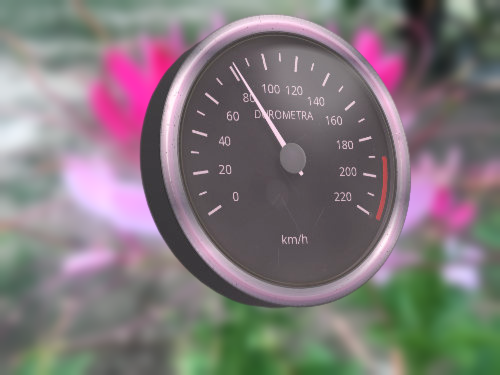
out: 80 km/h
